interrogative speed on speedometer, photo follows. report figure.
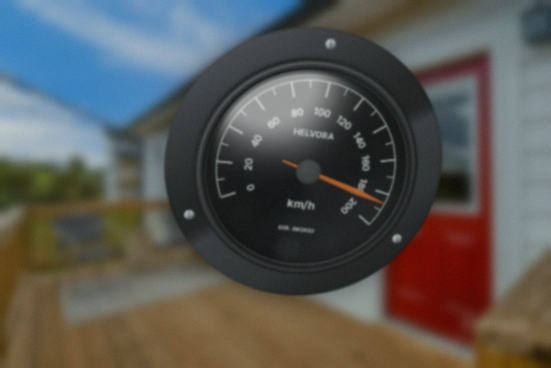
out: 185 km/h
